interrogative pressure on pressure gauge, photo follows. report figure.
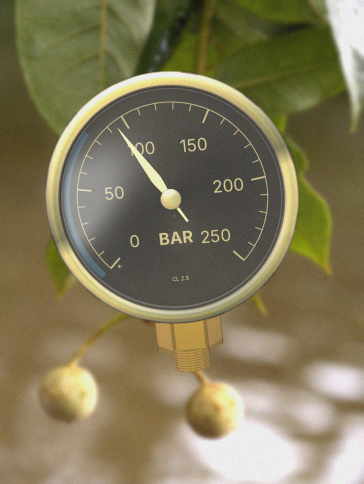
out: 95 bar
